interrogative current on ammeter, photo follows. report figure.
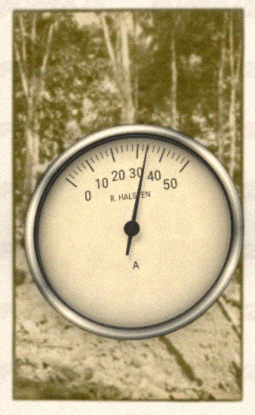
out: 34 A
